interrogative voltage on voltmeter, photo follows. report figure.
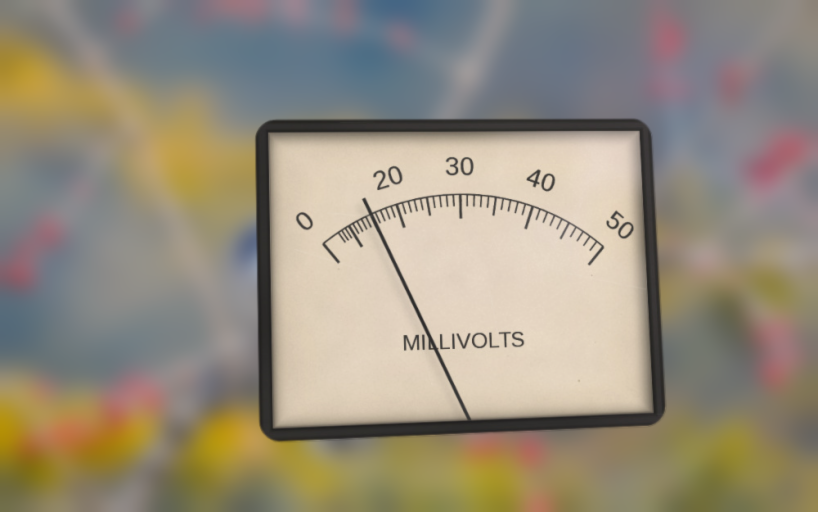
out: 15 mV
